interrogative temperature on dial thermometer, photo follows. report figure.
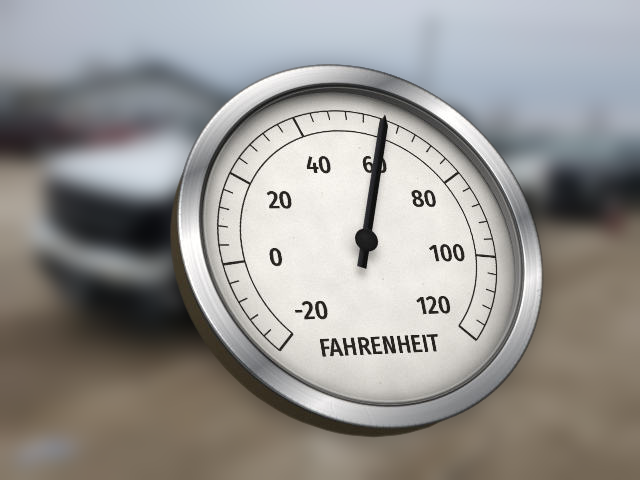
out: 60 °F
